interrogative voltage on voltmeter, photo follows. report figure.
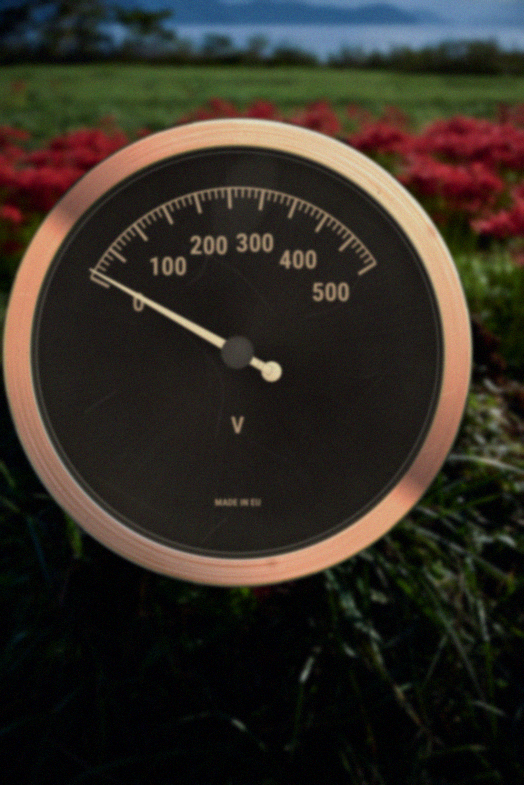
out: 10 V
